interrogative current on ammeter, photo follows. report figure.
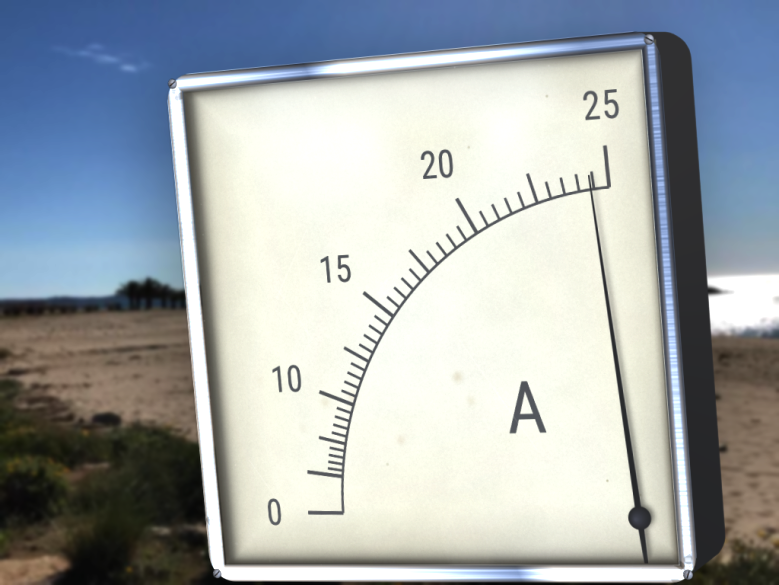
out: 24.5 A
